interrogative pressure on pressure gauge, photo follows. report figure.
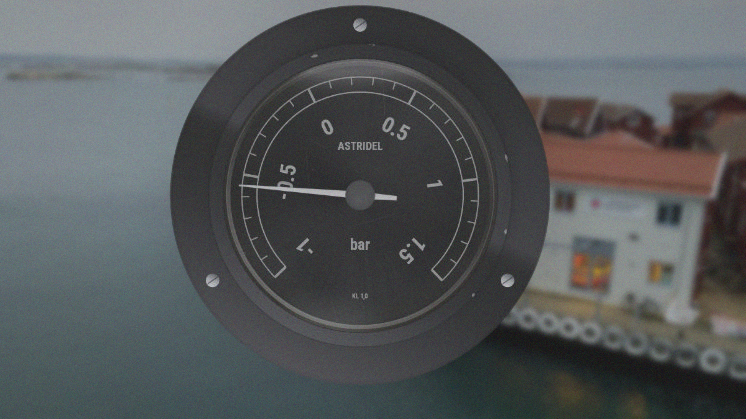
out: -0.55 bar
